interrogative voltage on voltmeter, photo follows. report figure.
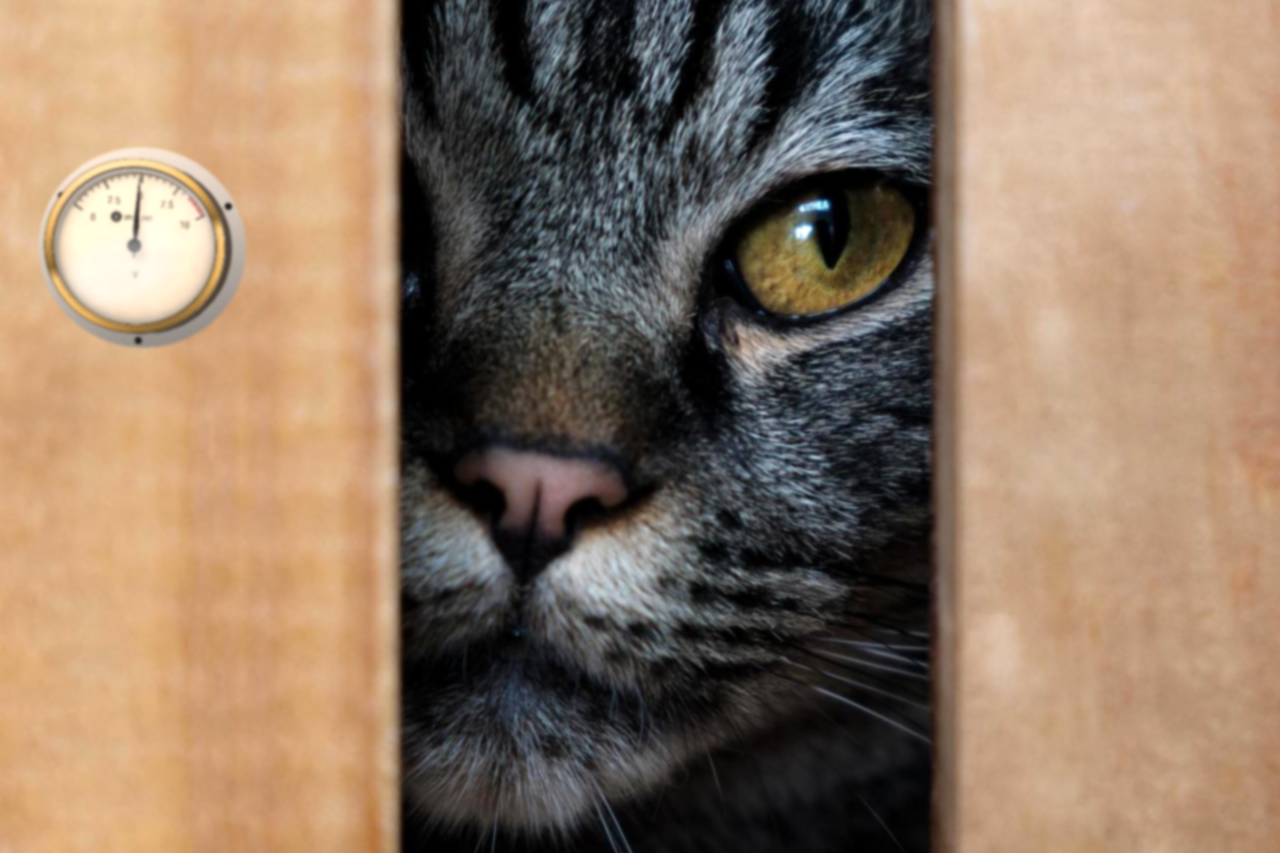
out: 5 V
